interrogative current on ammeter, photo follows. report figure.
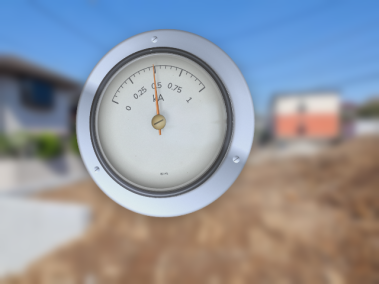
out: 0.5 kA
